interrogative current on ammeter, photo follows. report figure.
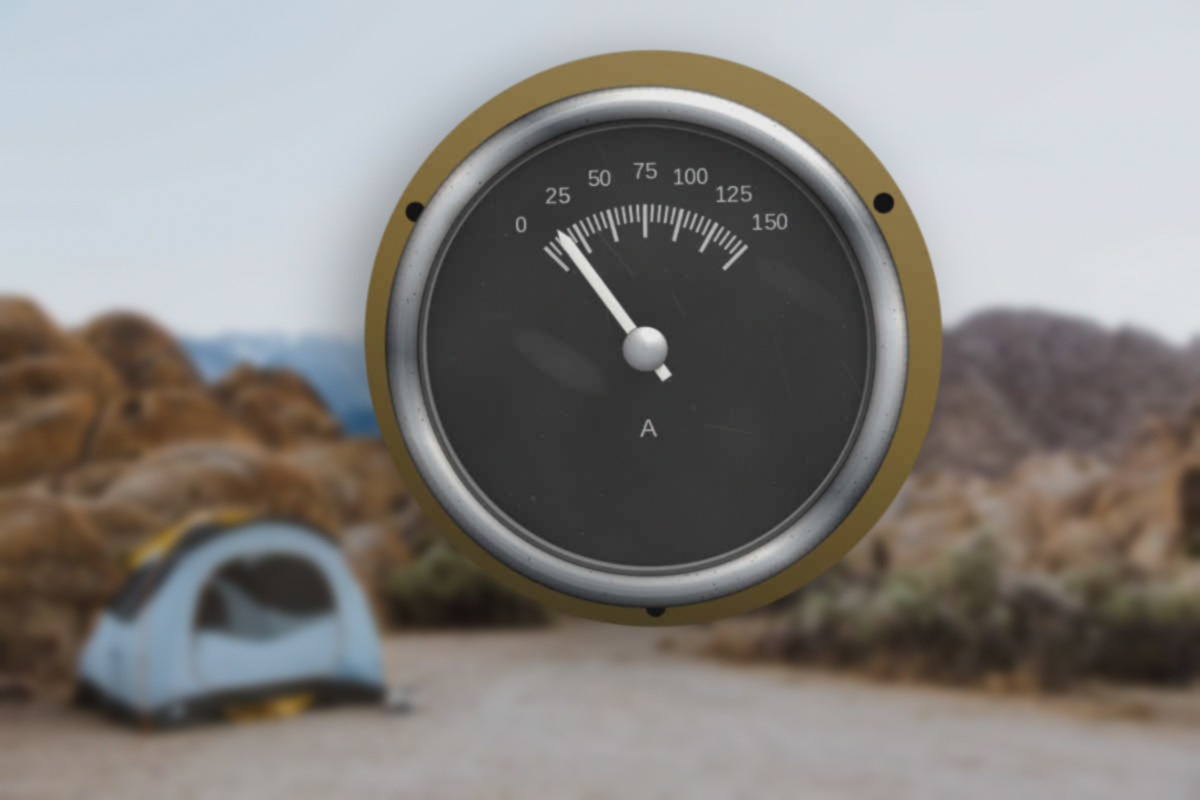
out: 15 A
